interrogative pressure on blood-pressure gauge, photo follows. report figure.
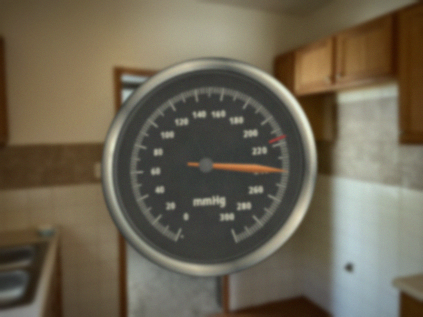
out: 240 mmHg
